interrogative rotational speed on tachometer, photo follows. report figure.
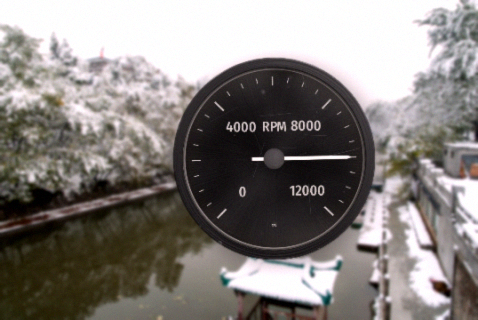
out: 10000 rpm
